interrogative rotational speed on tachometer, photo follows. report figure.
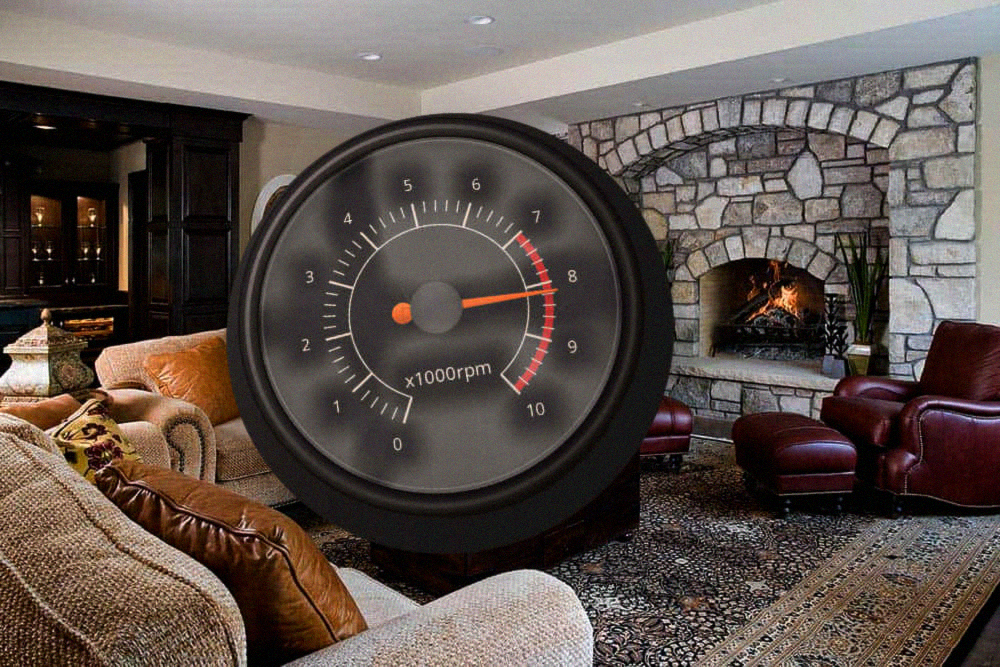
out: 8200 rpm
